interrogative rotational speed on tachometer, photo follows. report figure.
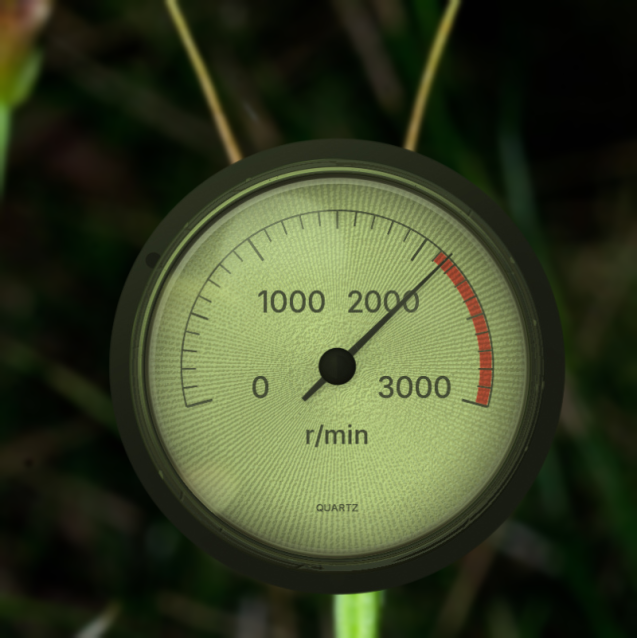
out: 2150 rpm
